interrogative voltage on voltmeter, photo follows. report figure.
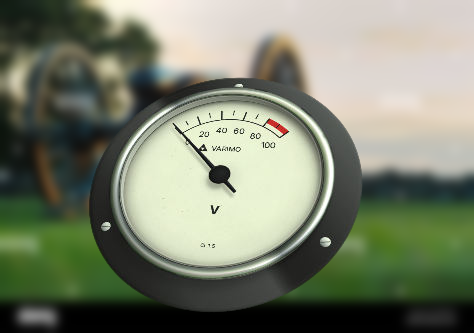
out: 0 V
